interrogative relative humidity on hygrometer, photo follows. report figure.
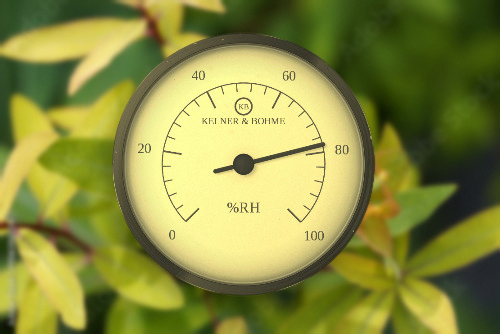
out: 78 %
